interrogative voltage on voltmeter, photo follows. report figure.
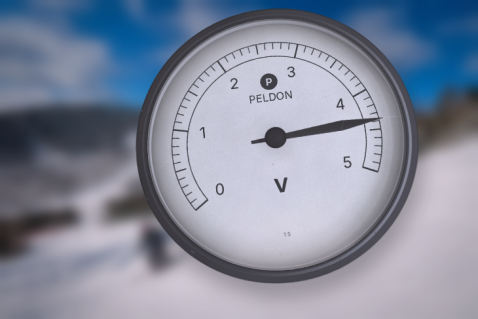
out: 4.4 V
